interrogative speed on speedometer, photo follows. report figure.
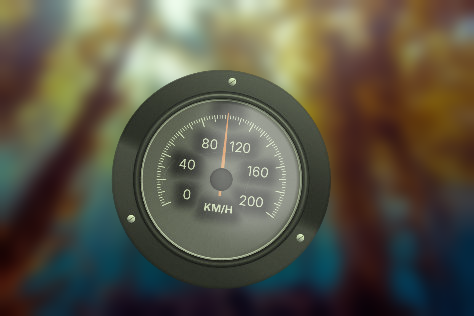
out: 100 km/h
